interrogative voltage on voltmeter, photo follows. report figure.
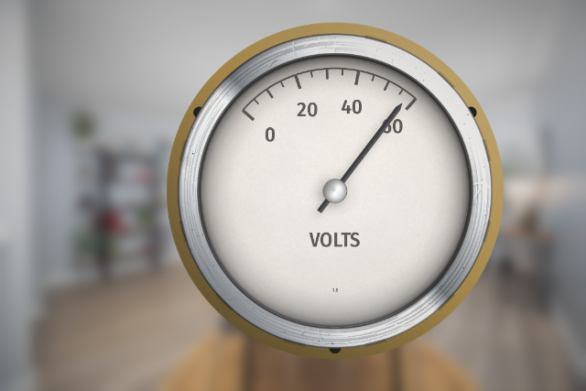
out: 57.5 V
